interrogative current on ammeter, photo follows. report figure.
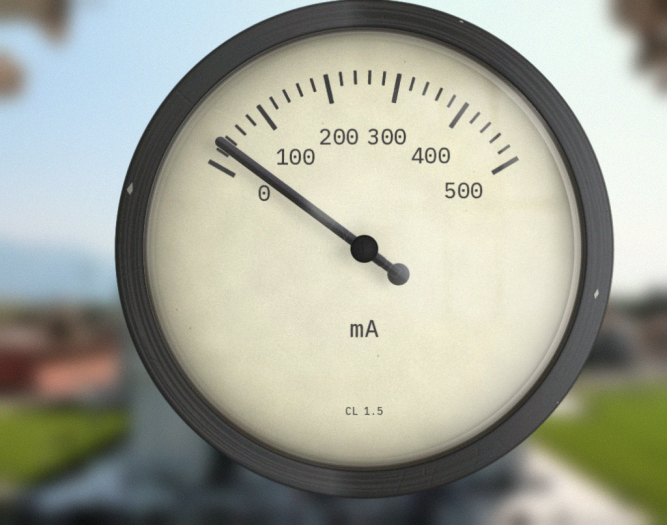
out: 30 mA
